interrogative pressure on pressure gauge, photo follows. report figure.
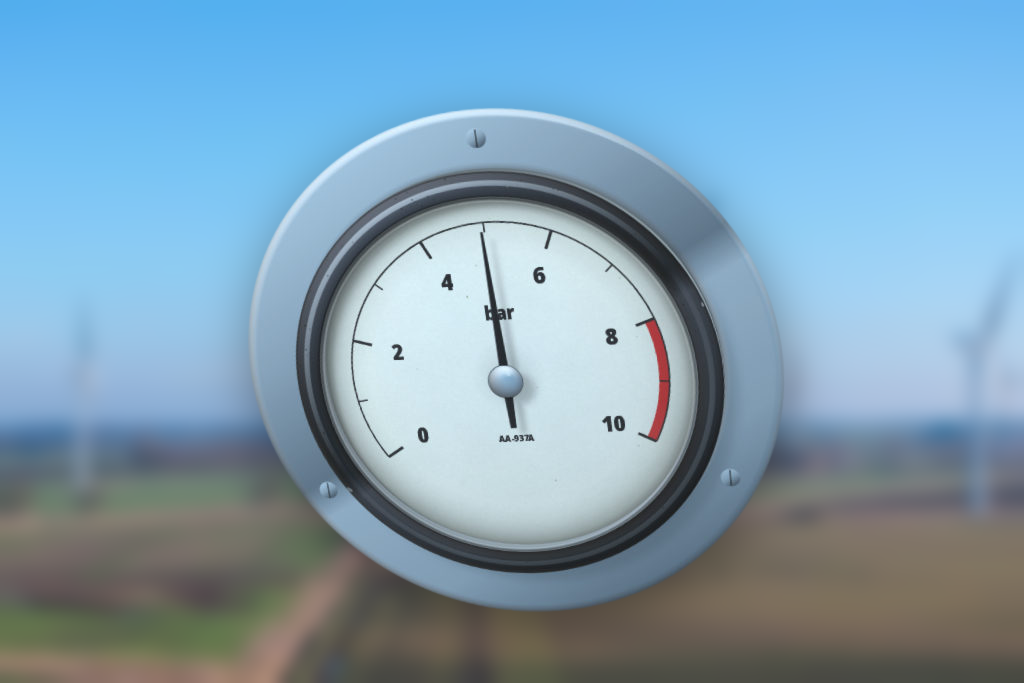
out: 5 bar
